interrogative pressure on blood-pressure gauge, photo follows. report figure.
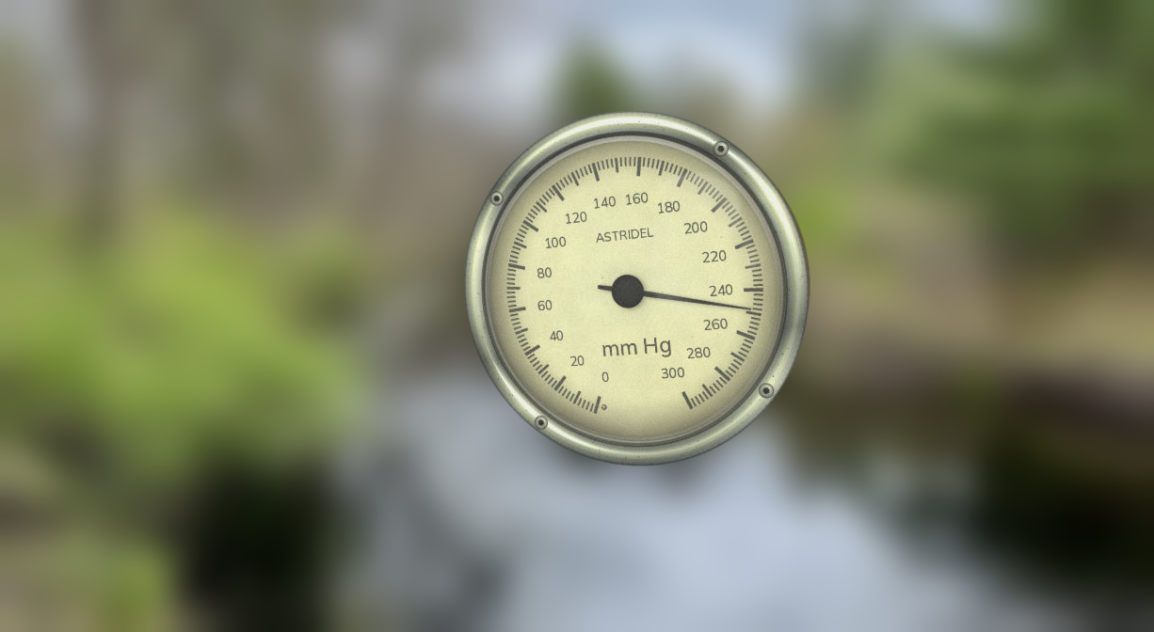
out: 248 mmHg
